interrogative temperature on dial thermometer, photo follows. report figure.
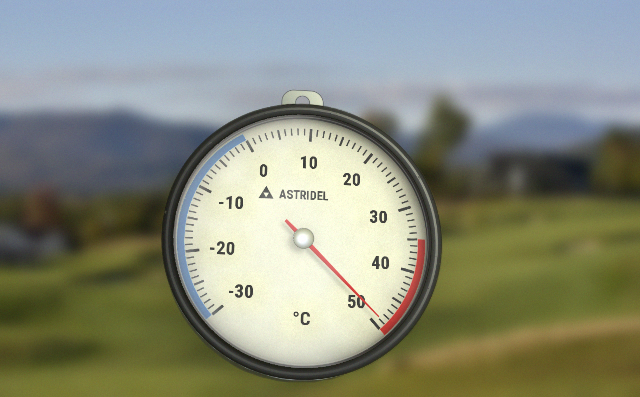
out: 49 °C
